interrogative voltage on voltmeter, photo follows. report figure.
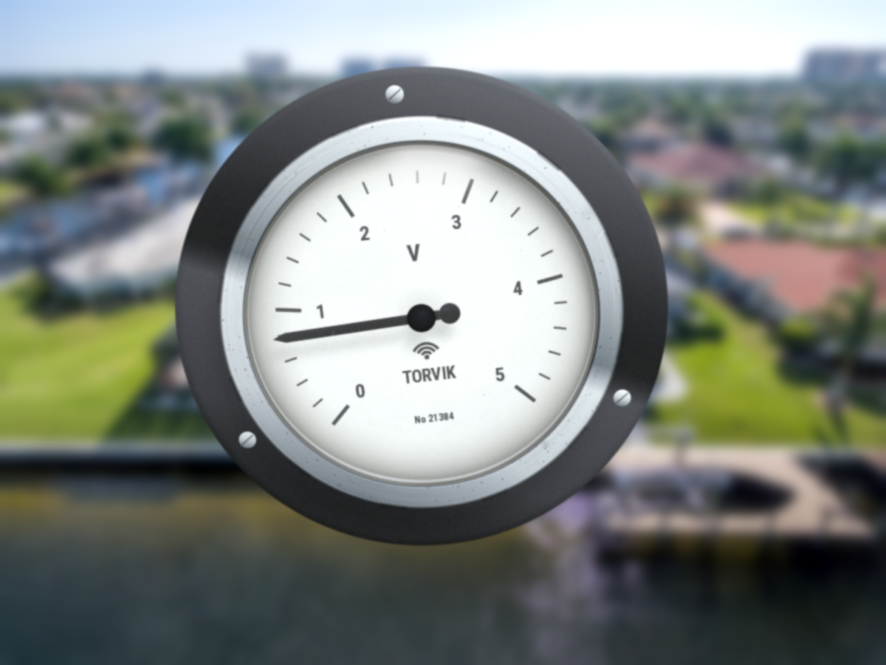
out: 0.8 V
